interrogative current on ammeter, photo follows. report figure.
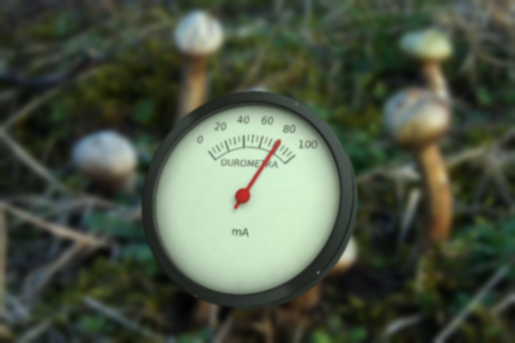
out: 80 mA
